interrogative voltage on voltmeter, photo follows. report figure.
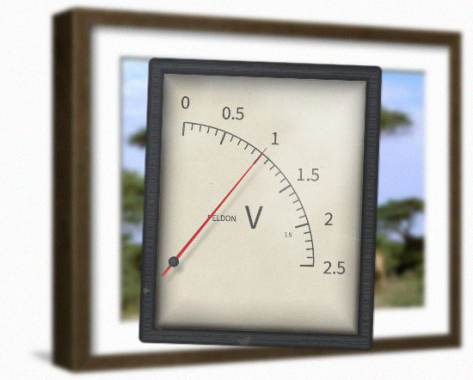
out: 1 V
